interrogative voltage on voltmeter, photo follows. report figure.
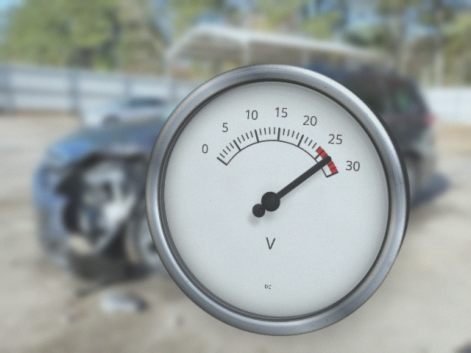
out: 27 V
